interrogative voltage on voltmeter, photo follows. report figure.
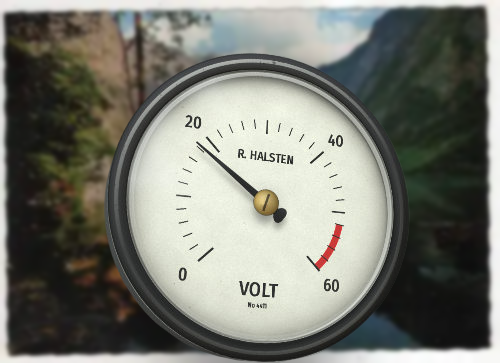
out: 18 V
